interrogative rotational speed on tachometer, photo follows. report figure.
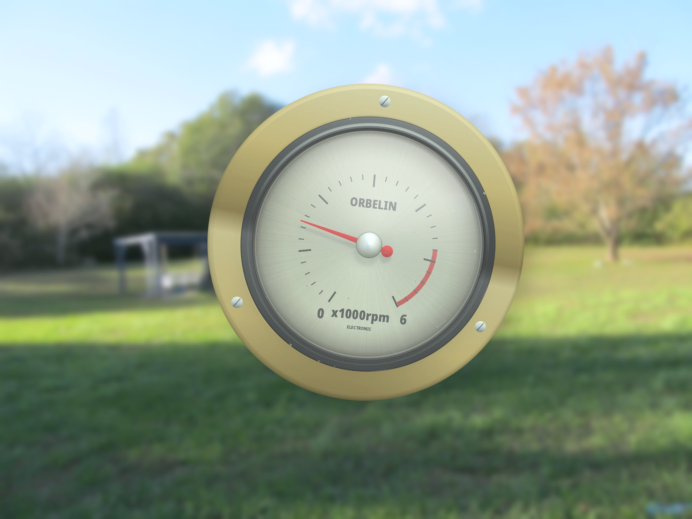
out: 1500 rpm
